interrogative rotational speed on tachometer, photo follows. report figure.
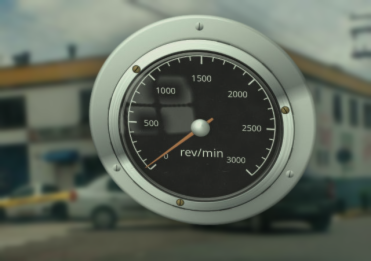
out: 50 rpm
